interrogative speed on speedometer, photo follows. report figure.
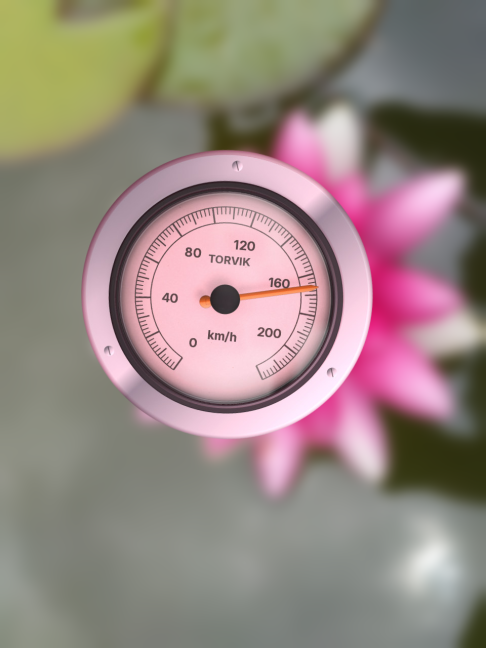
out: 166 km/h
